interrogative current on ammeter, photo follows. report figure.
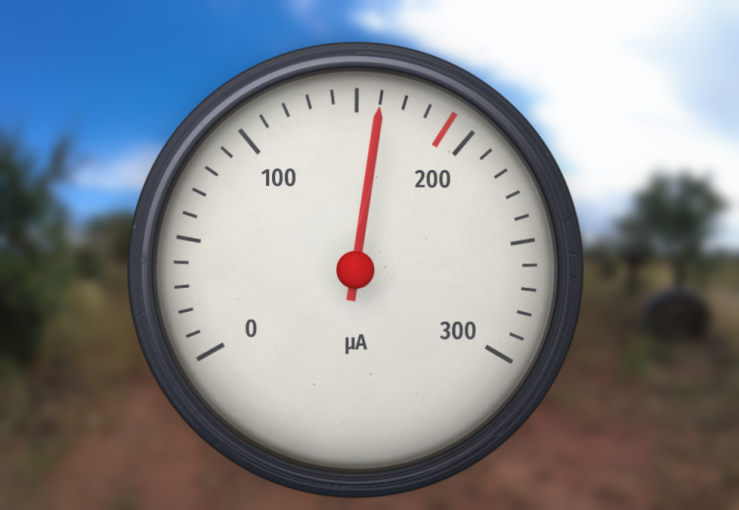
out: 160 µA
